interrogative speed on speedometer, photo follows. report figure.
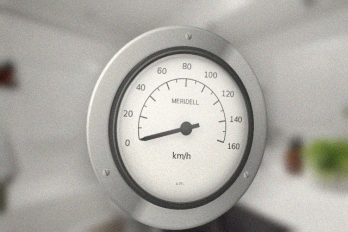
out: 0 km/h
